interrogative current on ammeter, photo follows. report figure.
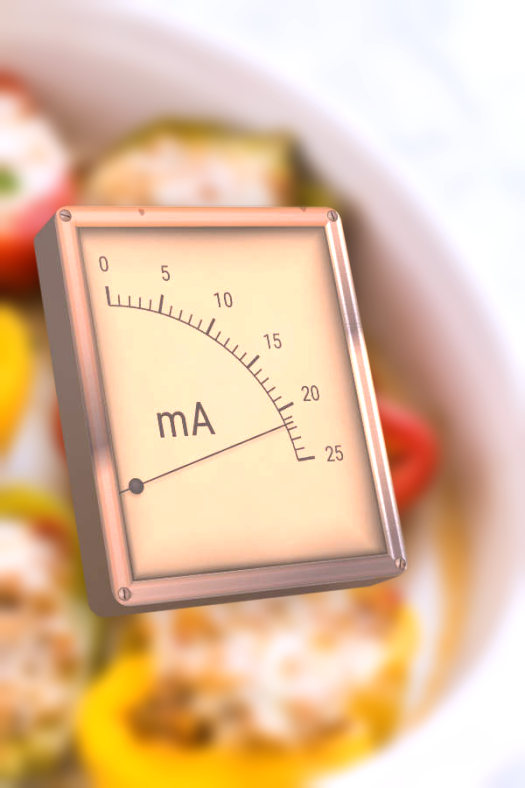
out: 21.5 mA
